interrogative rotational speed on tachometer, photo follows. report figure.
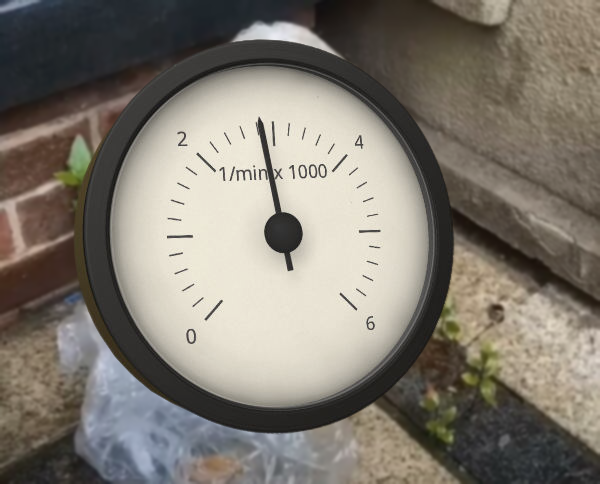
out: 2800 rpm
